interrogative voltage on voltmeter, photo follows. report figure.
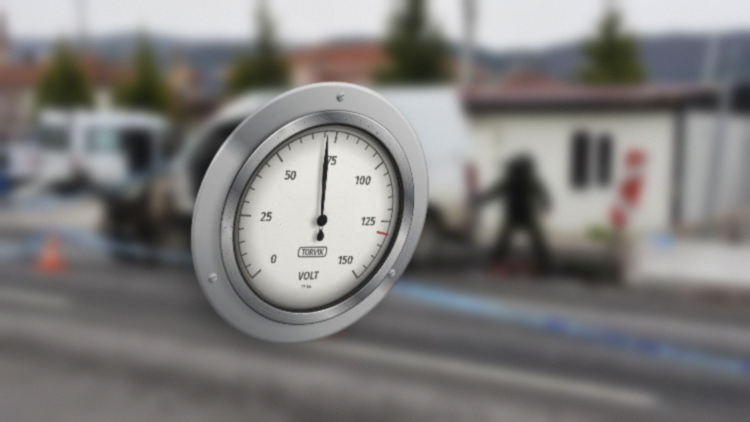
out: 70 V
